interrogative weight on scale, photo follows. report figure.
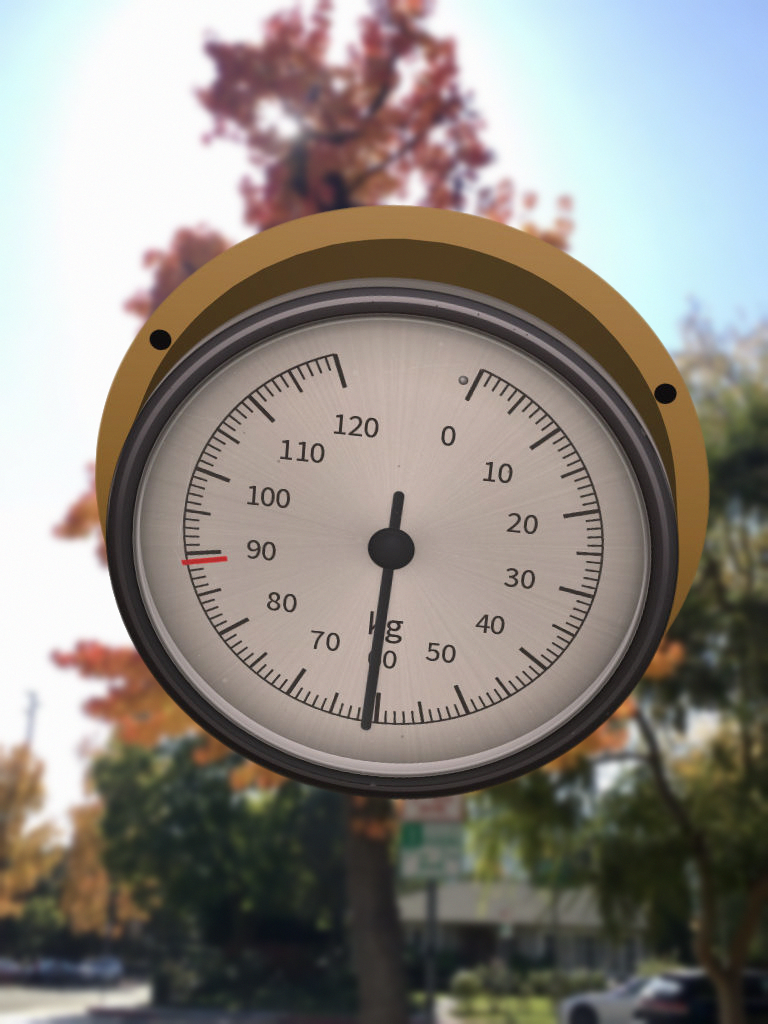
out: 61 kg
